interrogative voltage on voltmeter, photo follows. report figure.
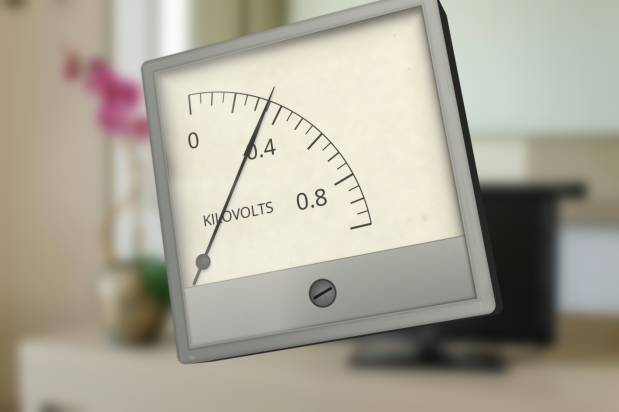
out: 0.35 kV
